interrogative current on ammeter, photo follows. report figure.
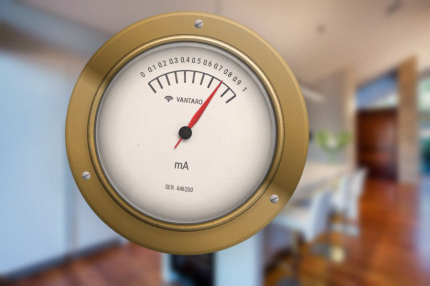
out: 0.8 mA
